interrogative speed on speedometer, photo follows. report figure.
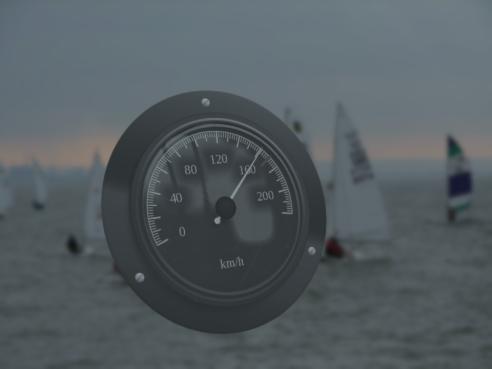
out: 160 km/h
